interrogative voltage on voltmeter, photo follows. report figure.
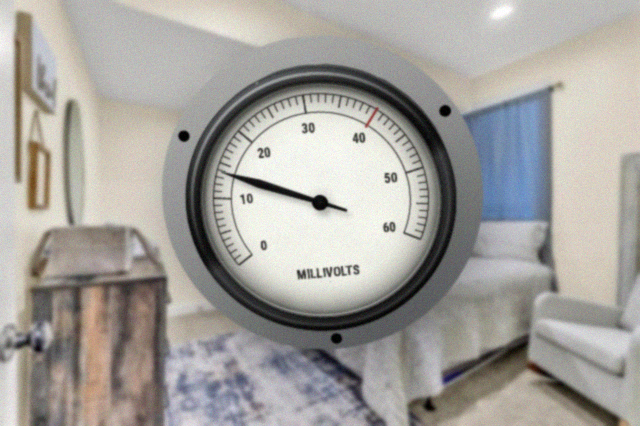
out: 14 mV
